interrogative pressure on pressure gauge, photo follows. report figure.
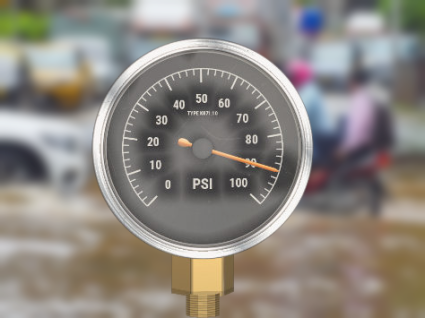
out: 90 psi
